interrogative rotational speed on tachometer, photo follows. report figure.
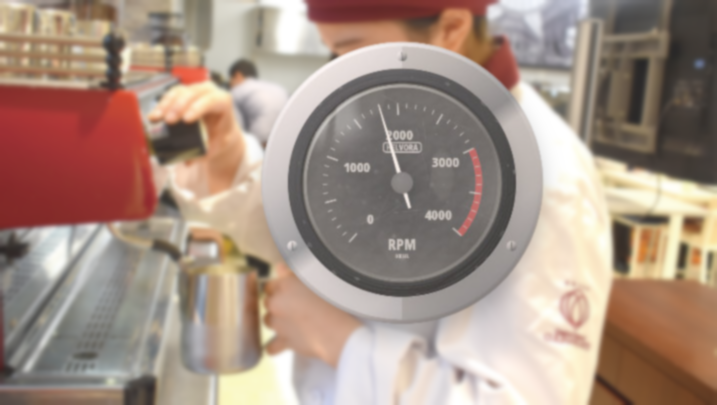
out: 1800 rpm
